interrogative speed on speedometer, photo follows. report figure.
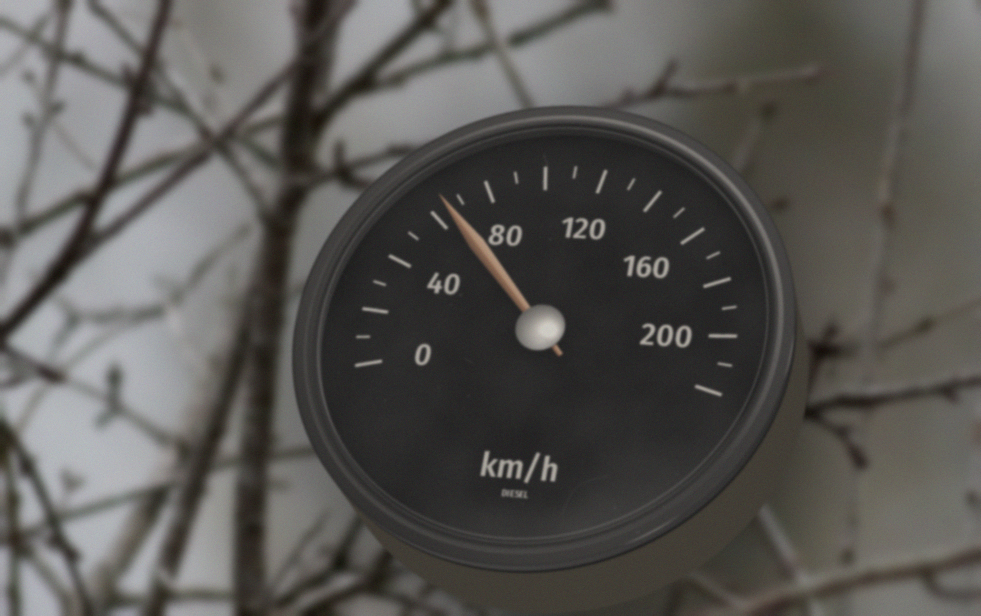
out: 65 km/h
